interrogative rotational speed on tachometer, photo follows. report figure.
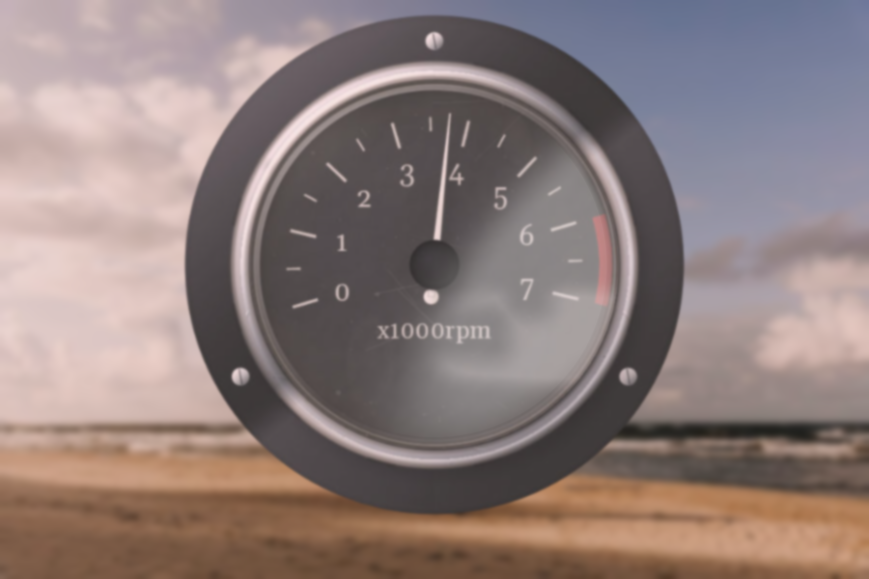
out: 3750 rpm
